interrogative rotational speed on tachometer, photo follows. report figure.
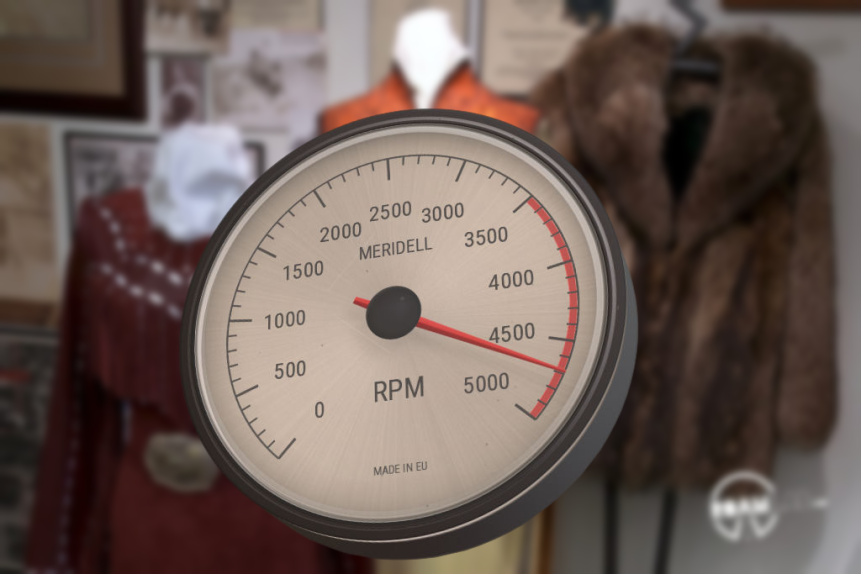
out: 4700 rpm
